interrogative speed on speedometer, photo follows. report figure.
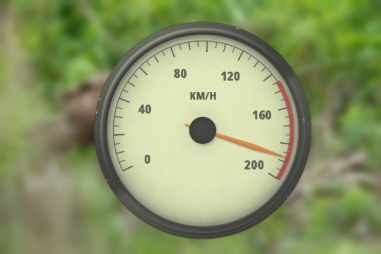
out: 187.5 km/h
